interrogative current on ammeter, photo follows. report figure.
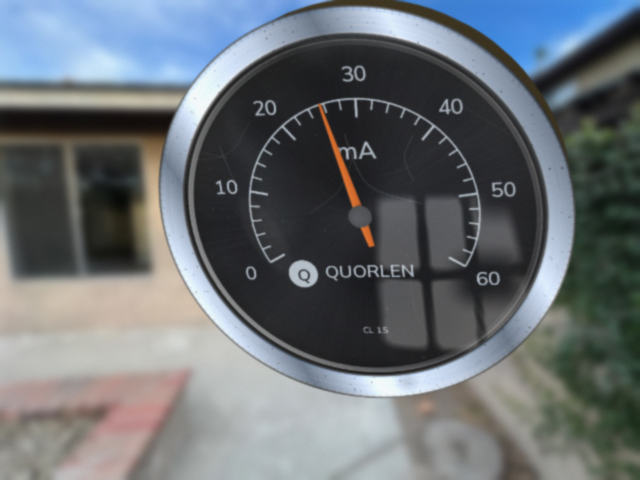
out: 26 mA
